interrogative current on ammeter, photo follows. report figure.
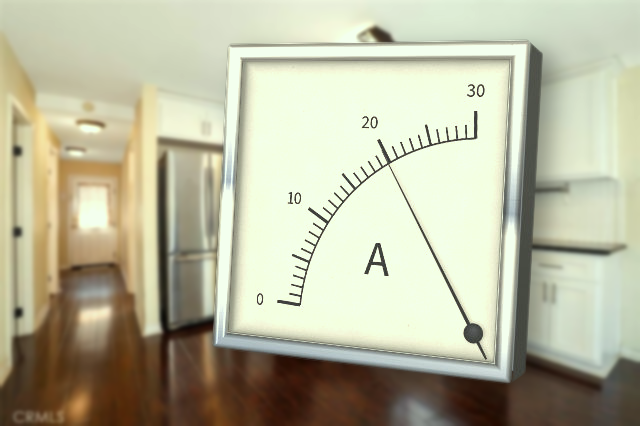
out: 20 A
